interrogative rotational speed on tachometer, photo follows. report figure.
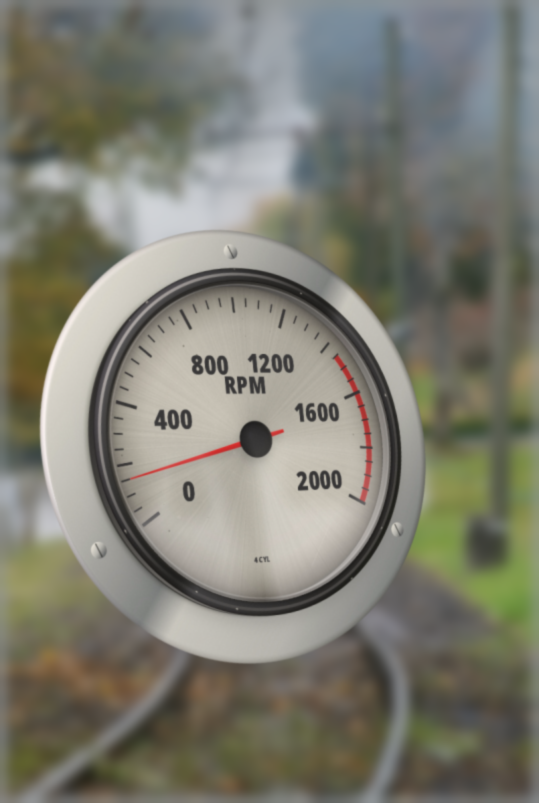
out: 150 rpm
